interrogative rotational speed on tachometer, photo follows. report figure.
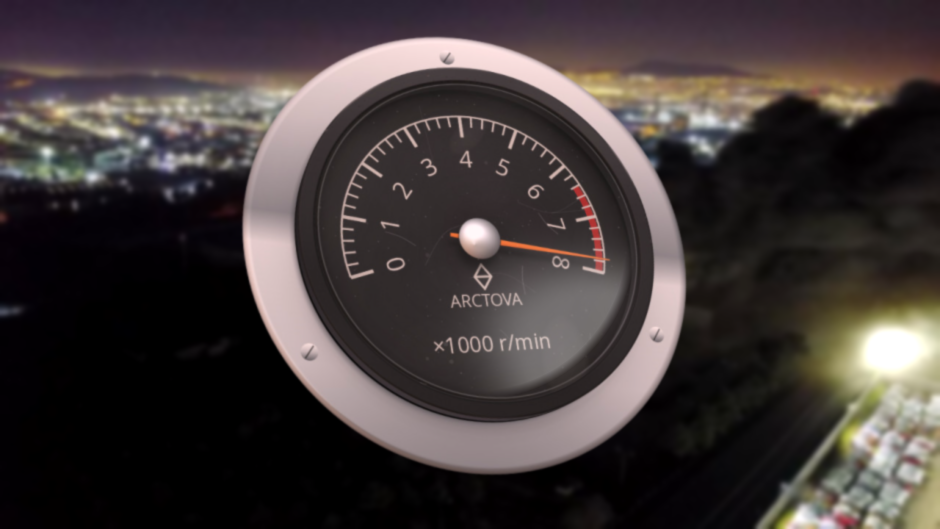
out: 7800 rpm
